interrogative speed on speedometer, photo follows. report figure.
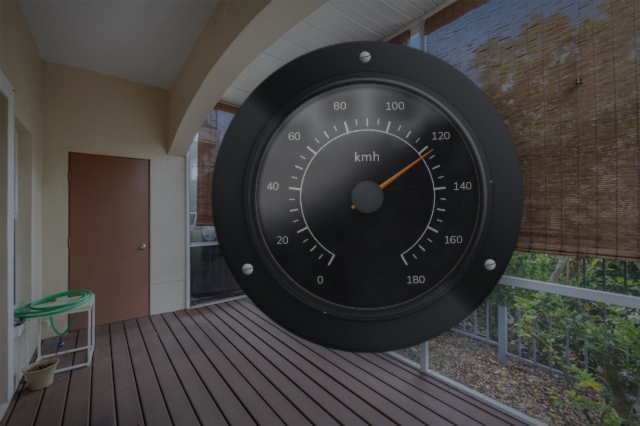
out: 122.5 km/h
